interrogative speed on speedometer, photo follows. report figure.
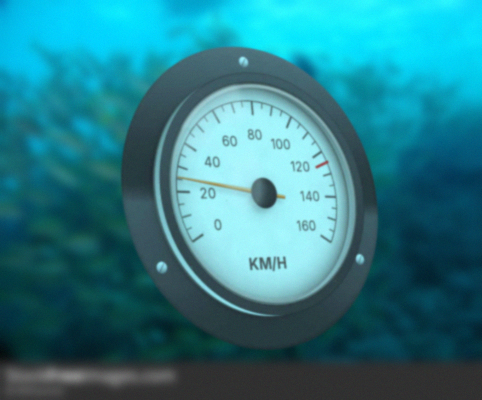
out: 25 km/h
